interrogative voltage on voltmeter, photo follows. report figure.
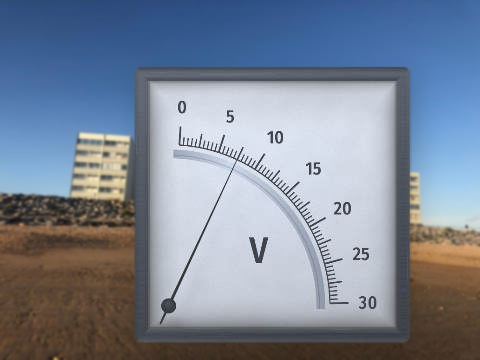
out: 7.5 V
